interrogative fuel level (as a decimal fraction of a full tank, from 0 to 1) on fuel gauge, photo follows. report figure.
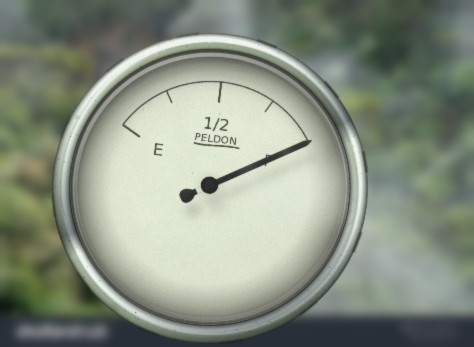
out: 1
